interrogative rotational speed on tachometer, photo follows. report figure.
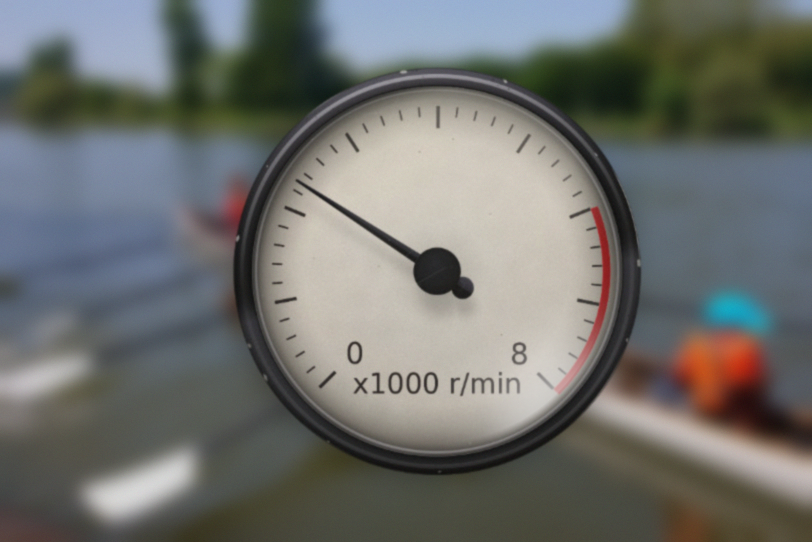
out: 2300 rpm
